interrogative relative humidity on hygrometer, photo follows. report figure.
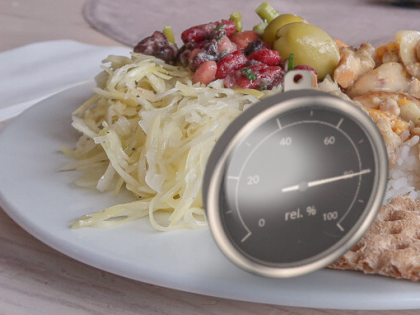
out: 80 %
